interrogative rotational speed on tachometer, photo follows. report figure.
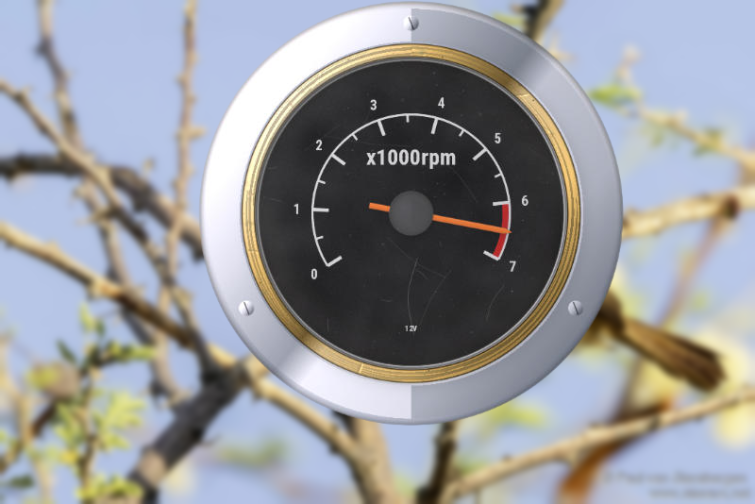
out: 6500 rpm
